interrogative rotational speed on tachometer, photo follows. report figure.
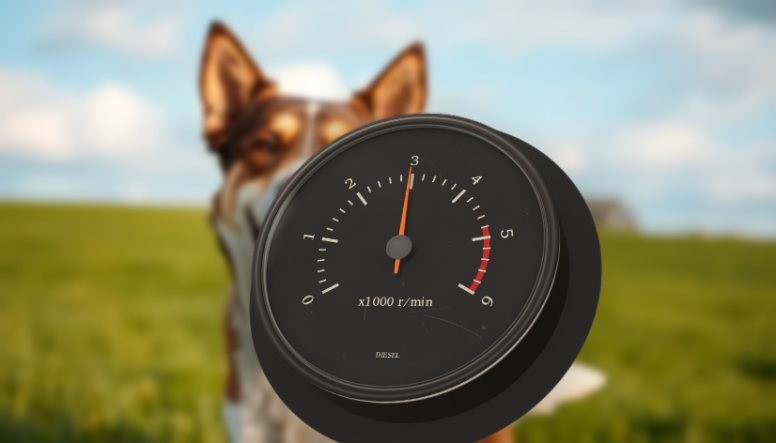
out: 3000 rpm
